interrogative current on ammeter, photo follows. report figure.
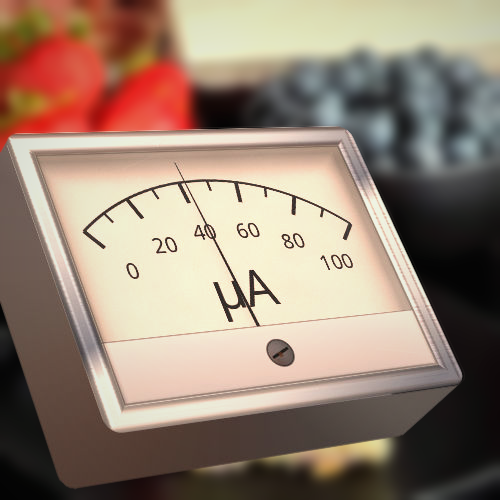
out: 40 µA
